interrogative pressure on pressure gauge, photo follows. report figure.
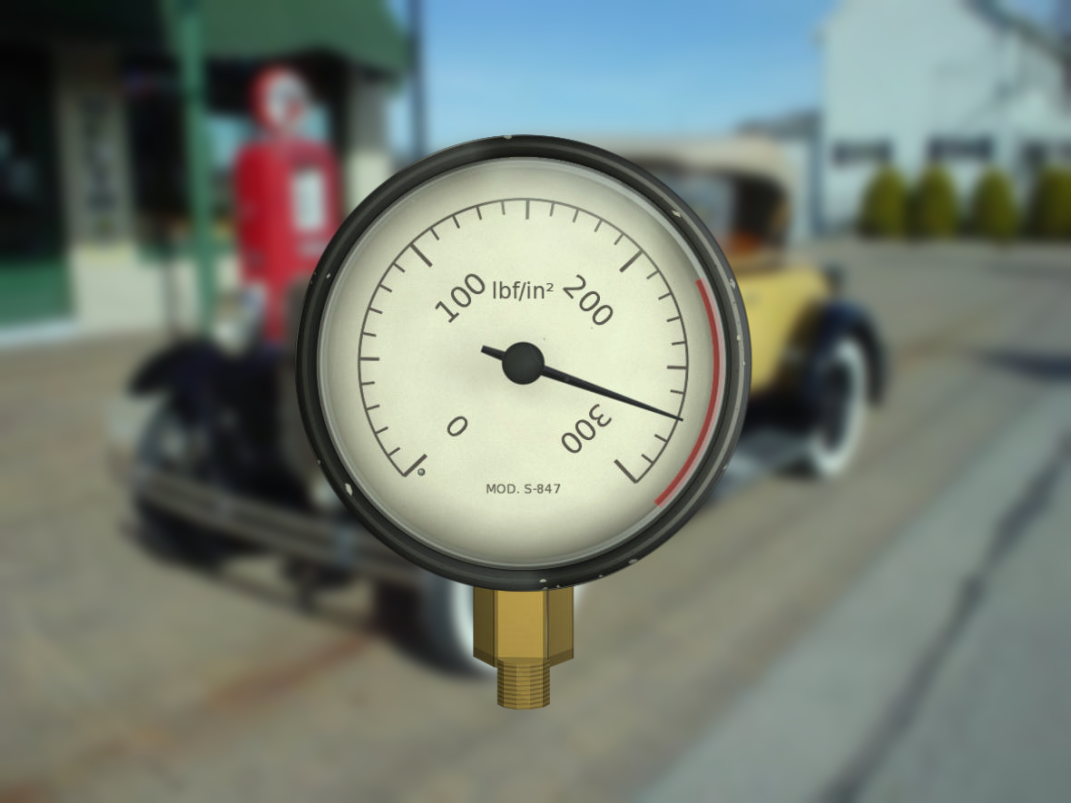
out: 270 psi
